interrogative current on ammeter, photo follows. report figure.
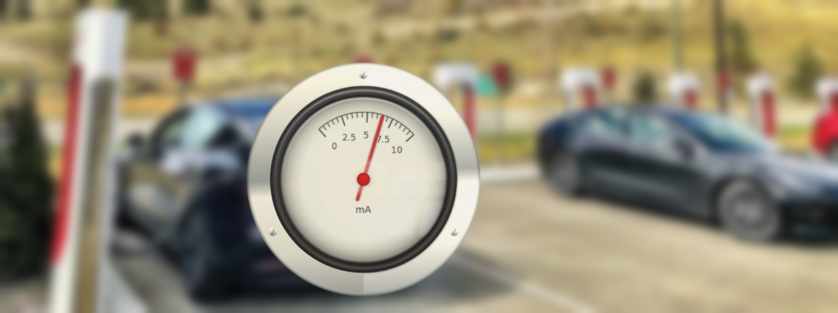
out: 6.5 mA
